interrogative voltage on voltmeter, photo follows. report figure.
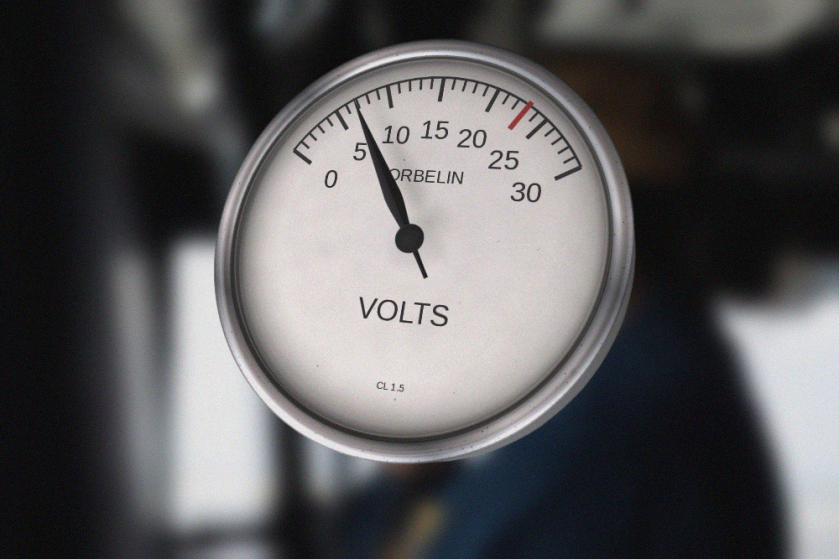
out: 7 V
